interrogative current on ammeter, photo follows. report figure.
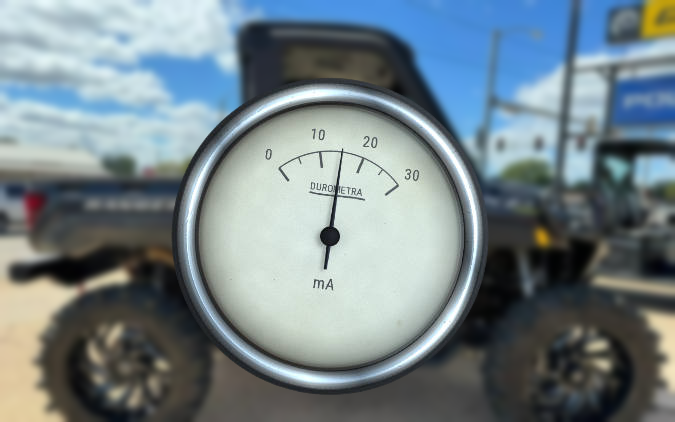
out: 15 mA
